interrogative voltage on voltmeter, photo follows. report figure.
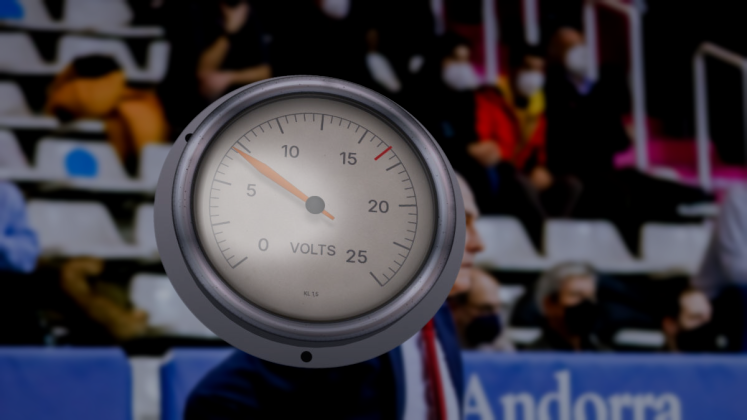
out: 7 V
